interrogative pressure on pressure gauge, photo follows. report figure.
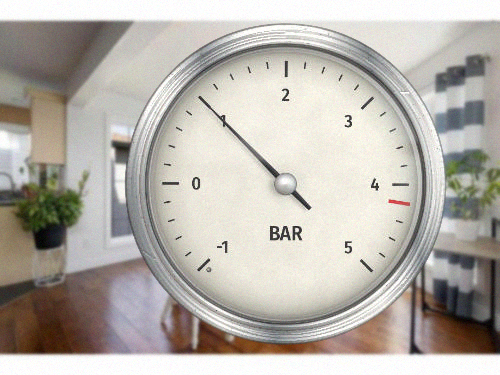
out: 1 bar
